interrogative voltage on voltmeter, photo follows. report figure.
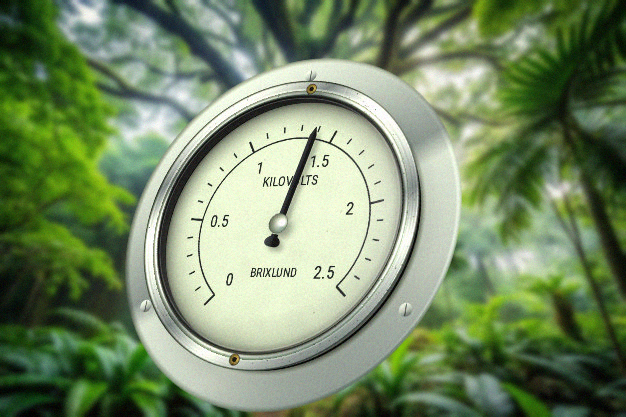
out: 1.4 kV
